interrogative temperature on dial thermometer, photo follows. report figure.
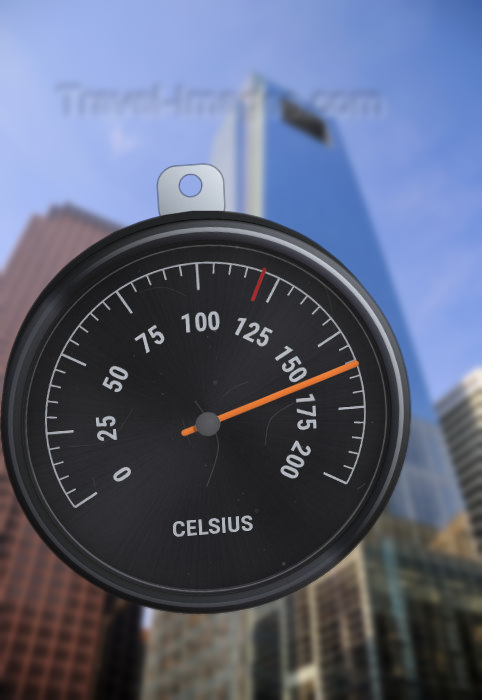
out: 160 °C
